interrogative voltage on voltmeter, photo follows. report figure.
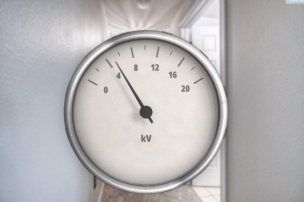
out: 5 kV
